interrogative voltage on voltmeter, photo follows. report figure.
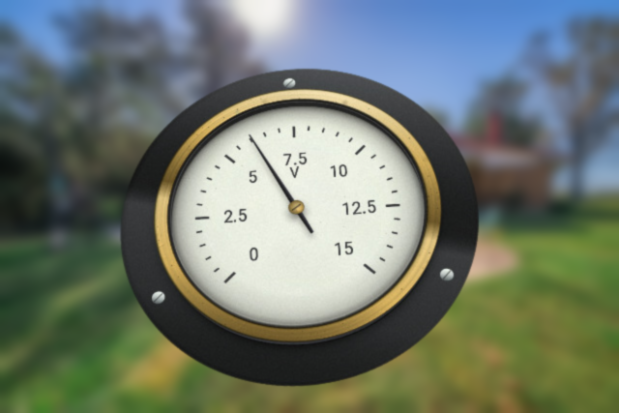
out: 6 V
